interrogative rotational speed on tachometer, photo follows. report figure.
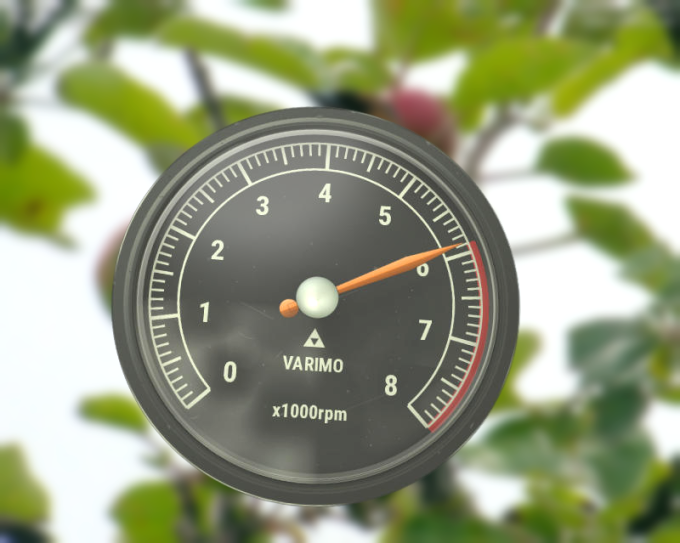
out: 5900 rpm
